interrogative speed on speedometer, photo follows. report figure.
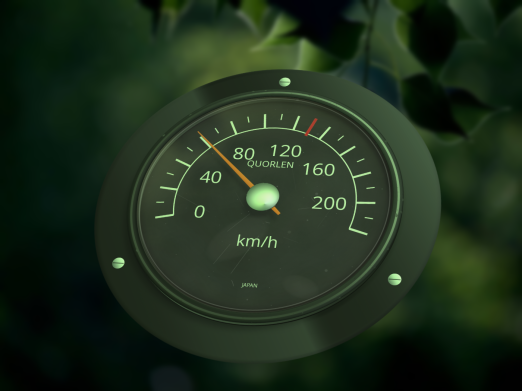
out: 60 km/h
